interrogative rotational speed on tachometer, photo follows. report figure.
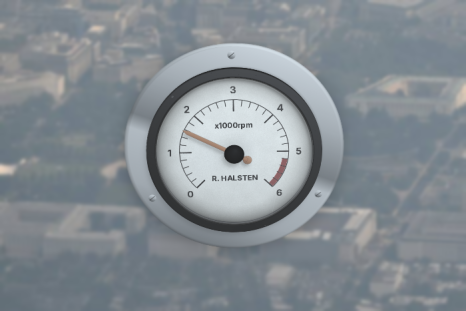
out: 1600 rpm
